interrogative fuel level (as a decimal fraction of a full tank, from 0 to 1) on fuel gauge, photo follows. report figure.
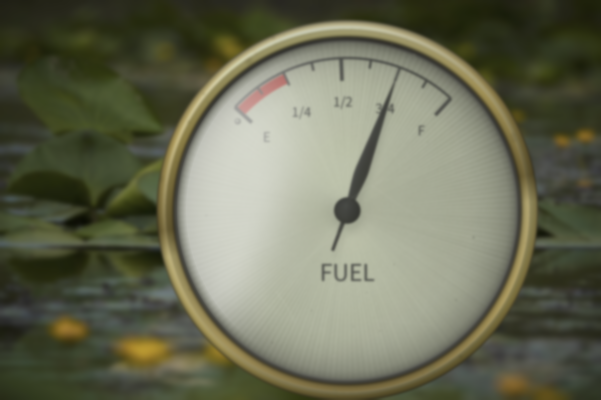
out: 0.75
